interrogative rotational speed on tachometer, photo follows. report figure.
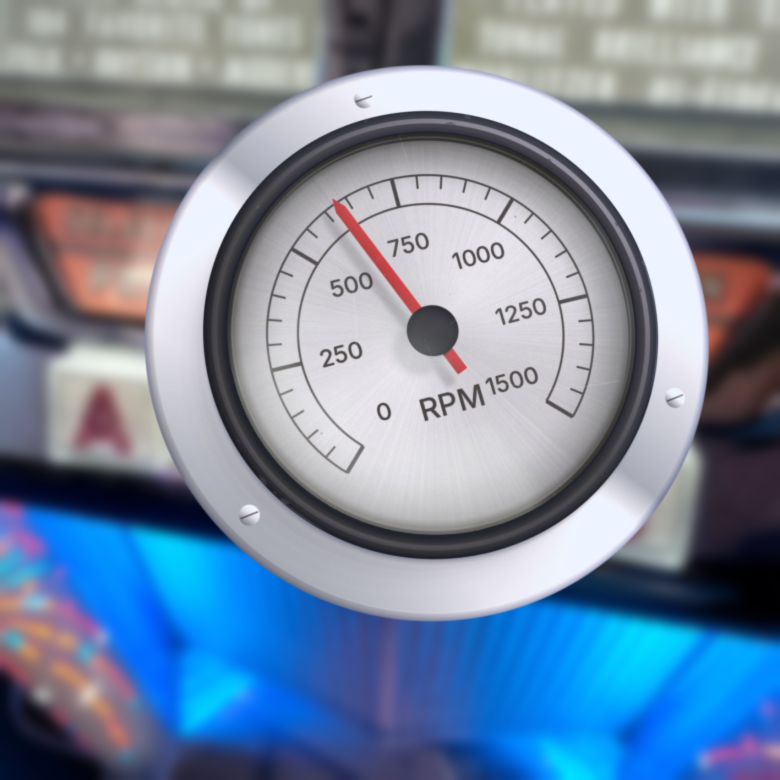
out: 625 rpm
